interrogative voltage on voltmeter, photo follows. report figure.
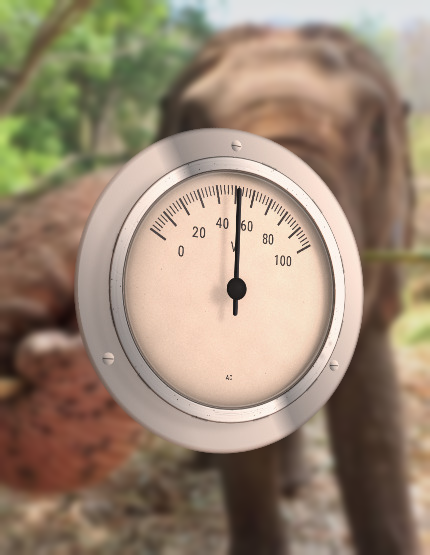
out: 50 V
